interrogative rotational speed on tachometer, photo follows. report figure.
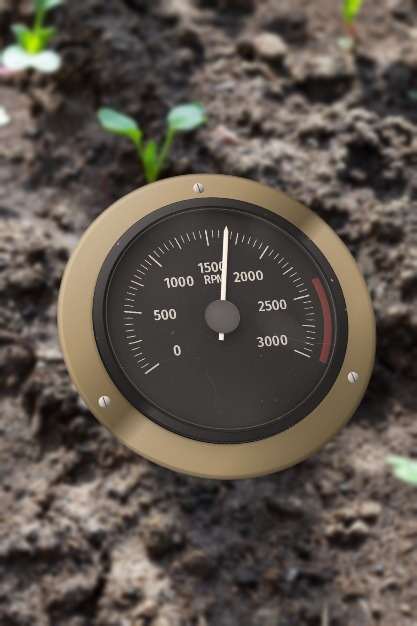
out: 1650 rpm
